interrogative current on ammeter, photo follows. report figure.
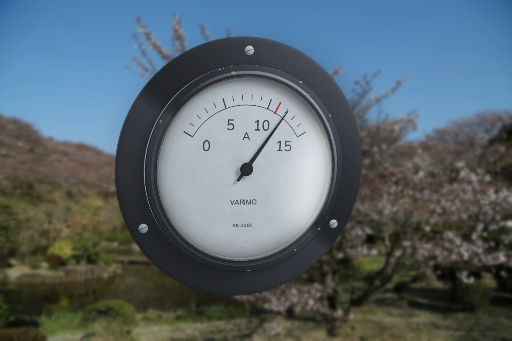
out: 12 A
